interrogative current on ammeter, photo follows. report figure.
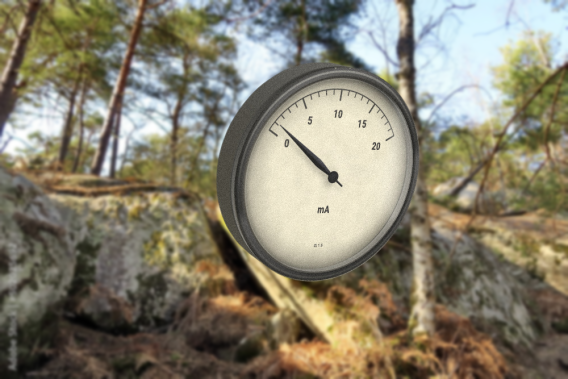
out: 1 mA
